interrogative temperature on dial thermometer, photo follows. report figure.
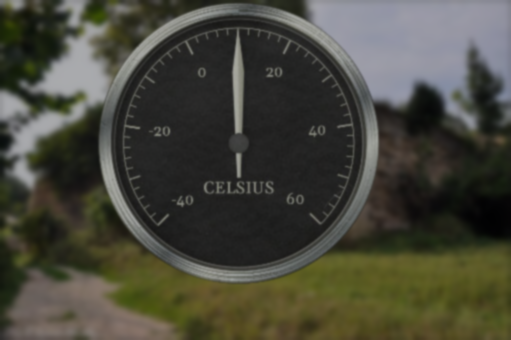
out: 10 °C
